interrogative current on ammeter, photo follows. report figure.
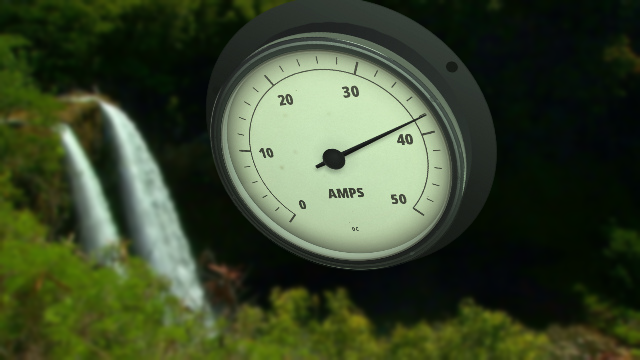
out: 38 A
